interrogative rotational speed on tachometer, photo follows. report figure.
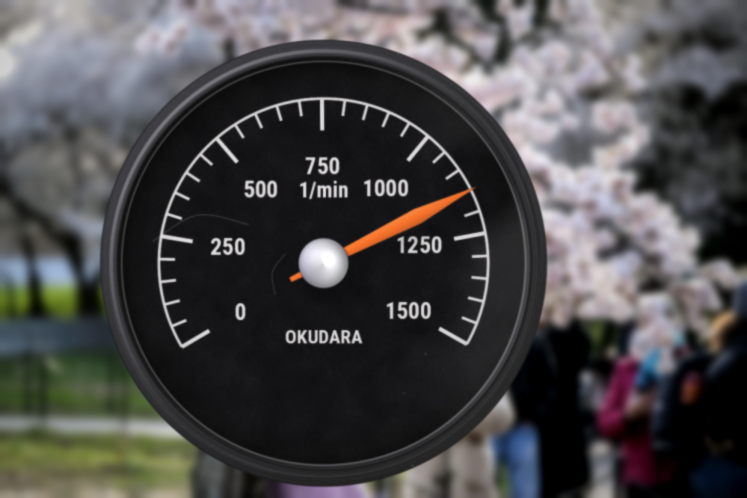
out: 1150 rpm
